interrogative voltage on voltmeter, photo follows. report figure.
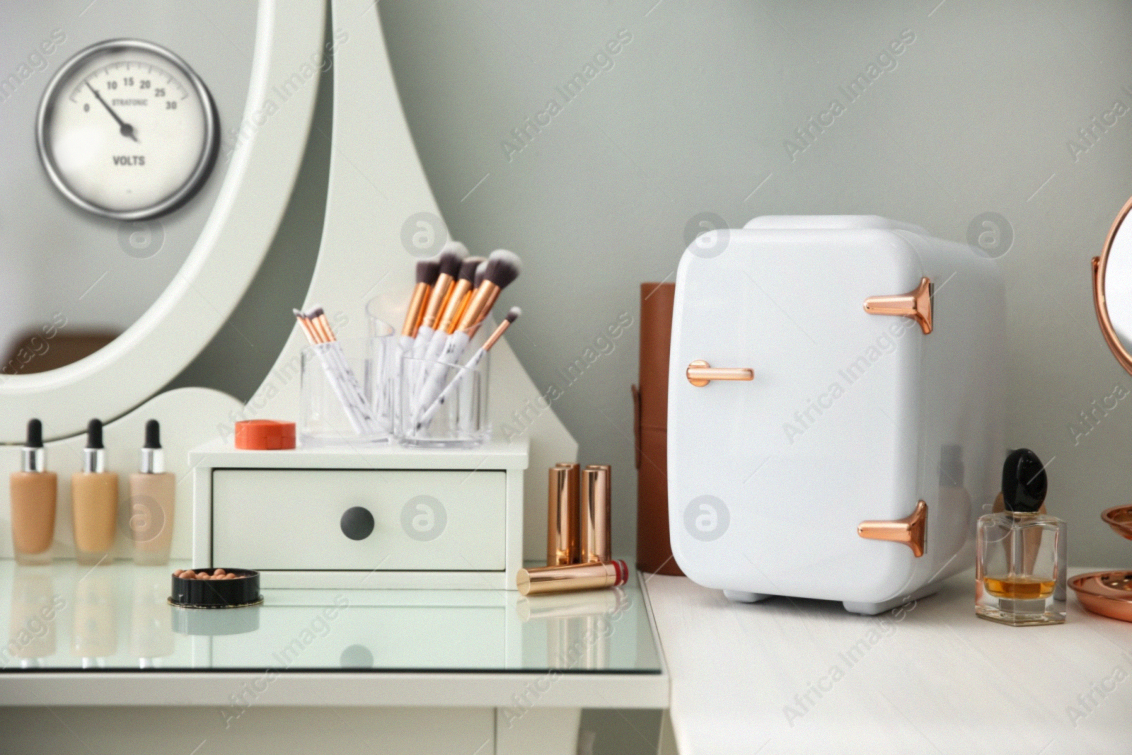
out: 5 V
